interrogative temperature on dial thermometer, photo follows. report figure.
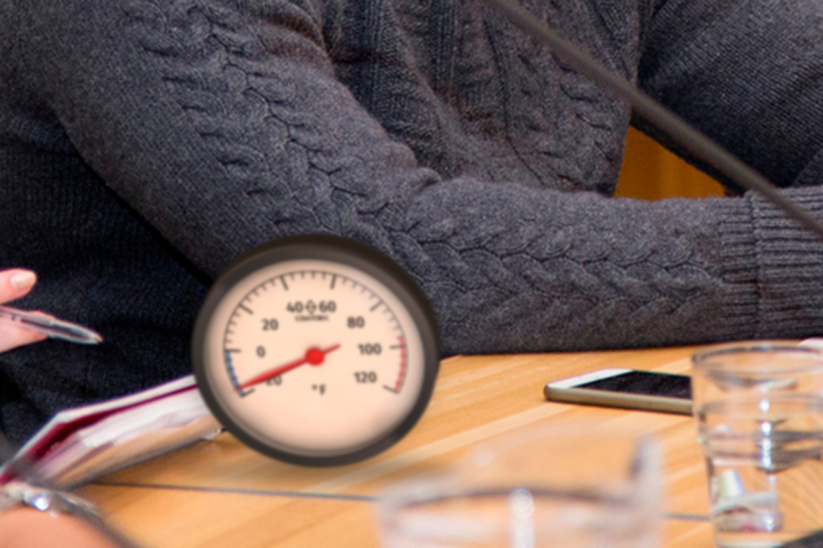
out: -16 °F
